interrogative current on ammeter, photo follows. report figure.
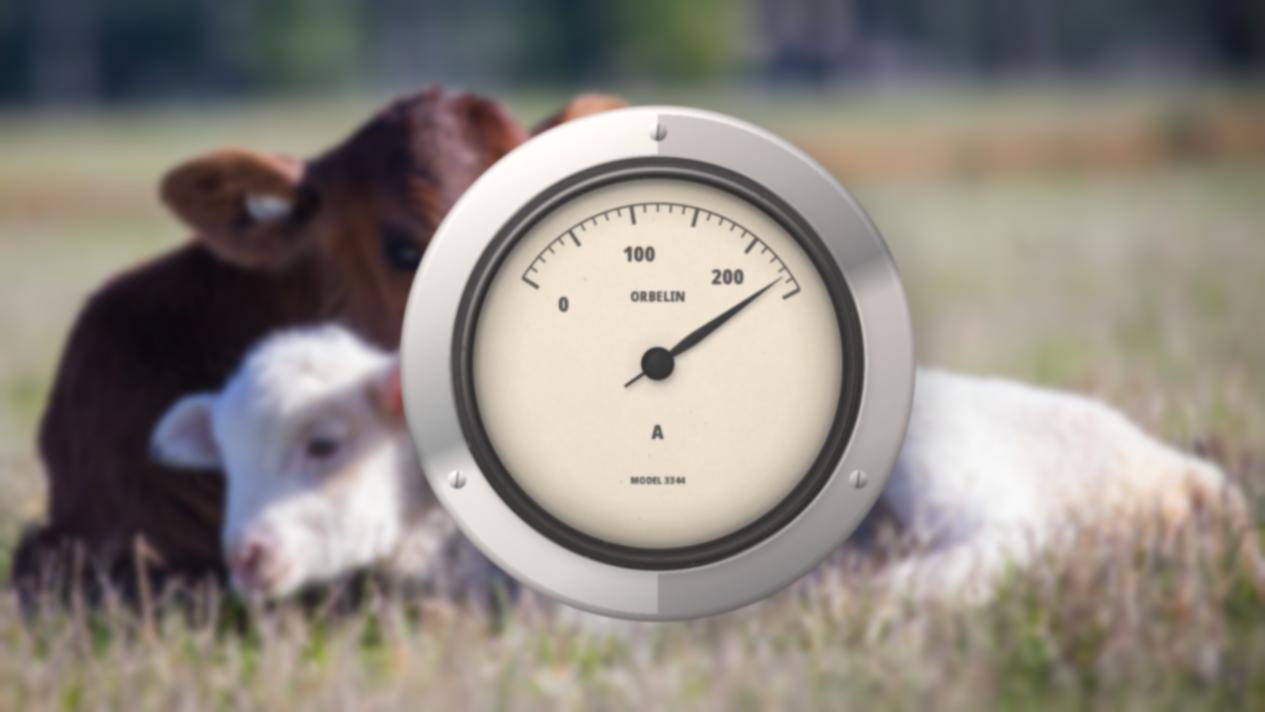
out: 235 A
